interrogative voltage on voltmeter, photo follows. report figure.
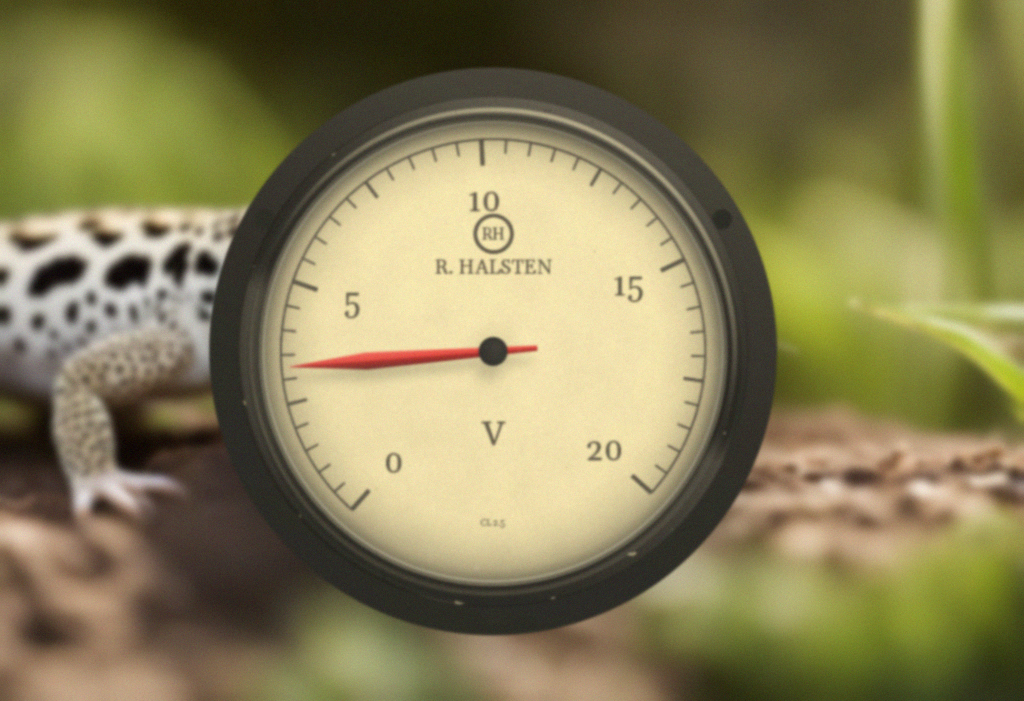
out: 3.25 V
